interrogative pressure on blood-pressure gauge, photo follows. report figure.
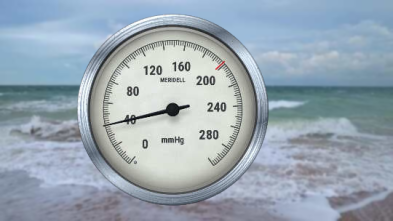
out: 40 mmHg
